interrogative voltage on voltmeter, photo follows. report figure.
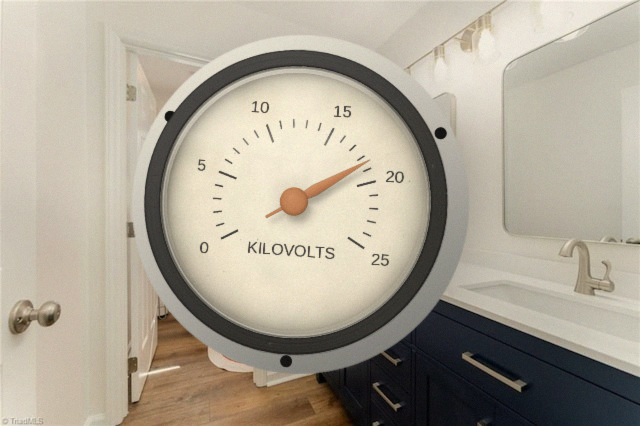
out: 18.5 kV
